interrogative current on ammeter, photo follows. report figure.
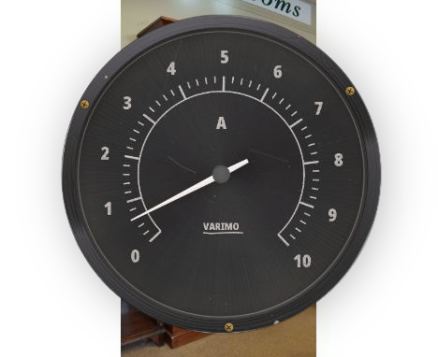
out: 0.6 A
